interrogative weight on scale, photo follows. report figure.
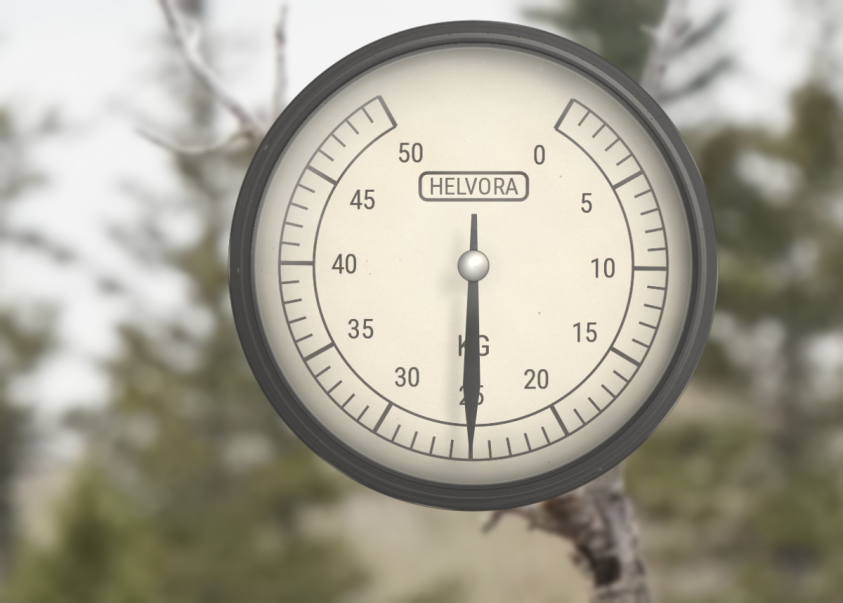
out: 25 kg
